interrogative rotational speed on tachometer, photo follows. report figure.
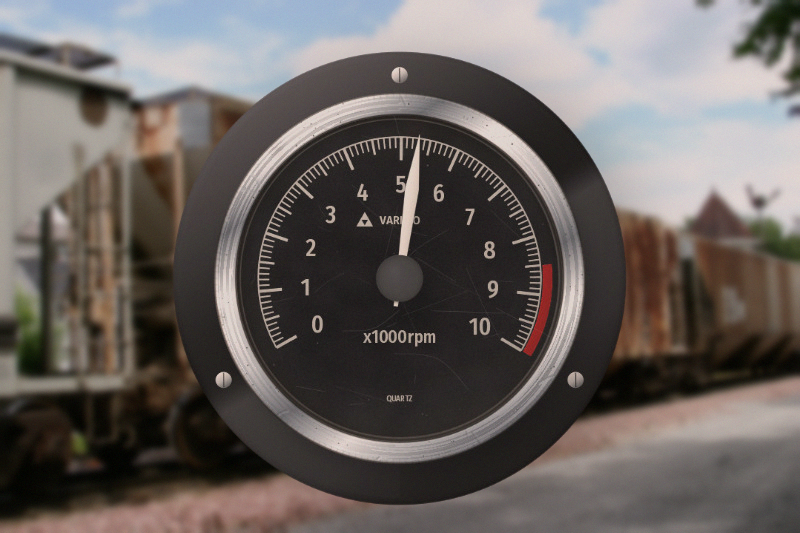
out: 5300 rpm
